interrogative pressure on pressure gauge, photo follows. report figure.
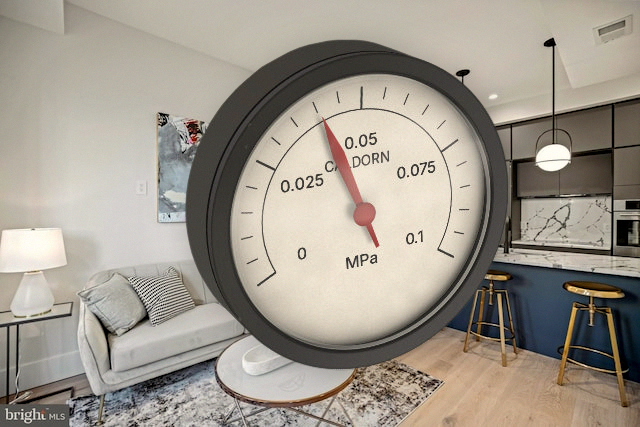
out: 0.04 MPa
